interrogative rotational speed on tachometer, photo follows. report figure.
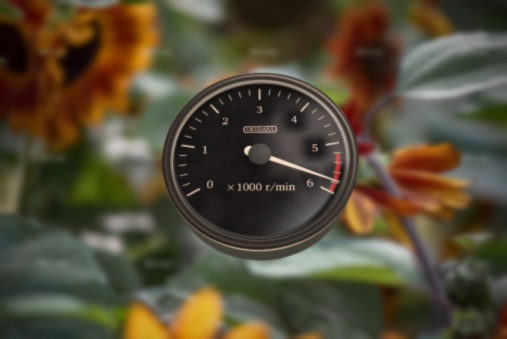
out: 5800 rpm
